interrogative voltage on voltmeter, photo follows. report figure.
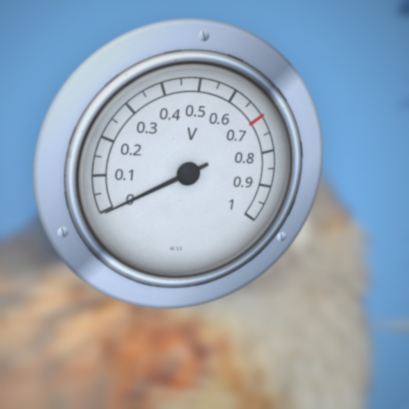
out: 0 V
